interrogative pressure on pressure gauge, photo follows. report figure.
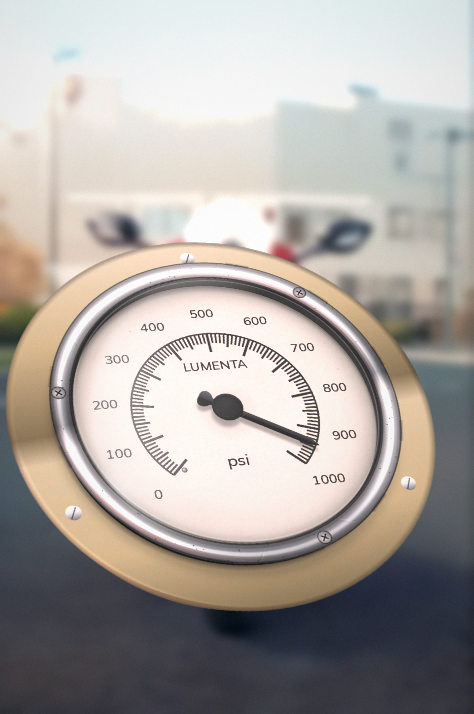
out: 950 psi
